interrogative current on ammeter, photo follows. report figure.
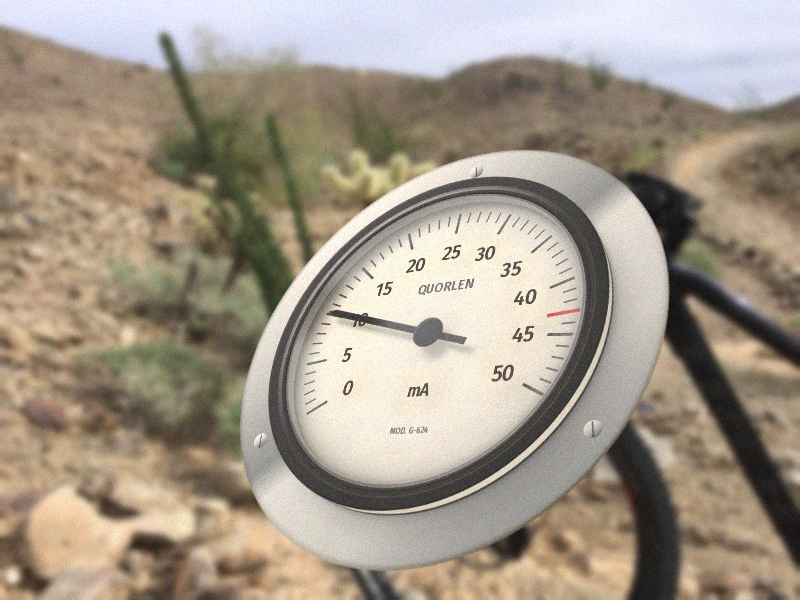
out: 10 mA
